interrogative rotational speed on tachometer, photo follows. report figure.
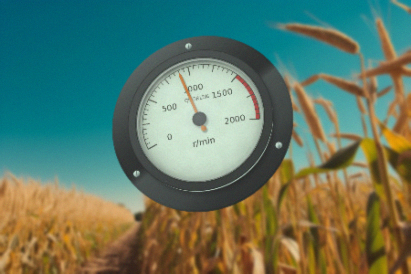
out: 900 rpm
